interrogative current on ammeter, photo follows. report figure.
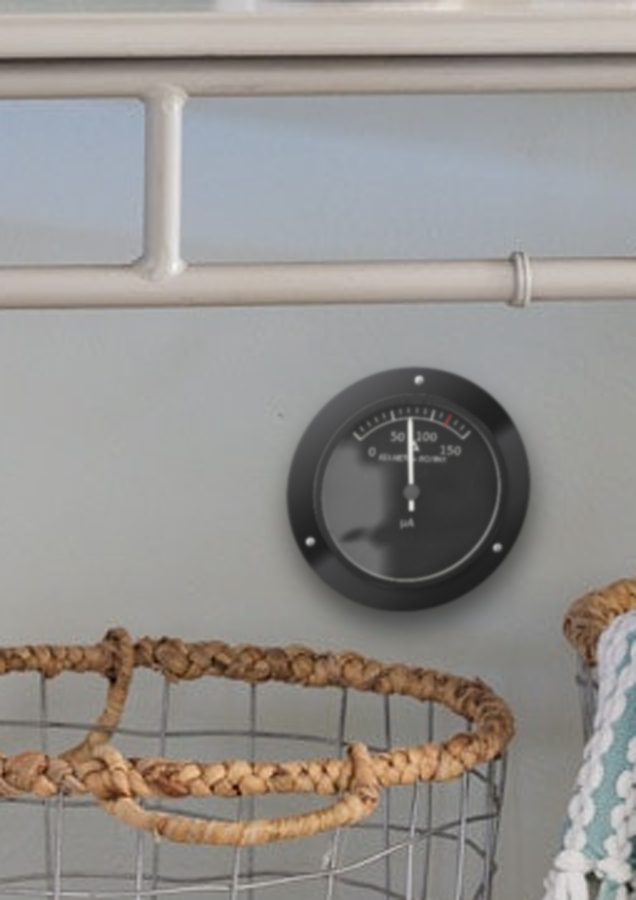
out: 70 µA
